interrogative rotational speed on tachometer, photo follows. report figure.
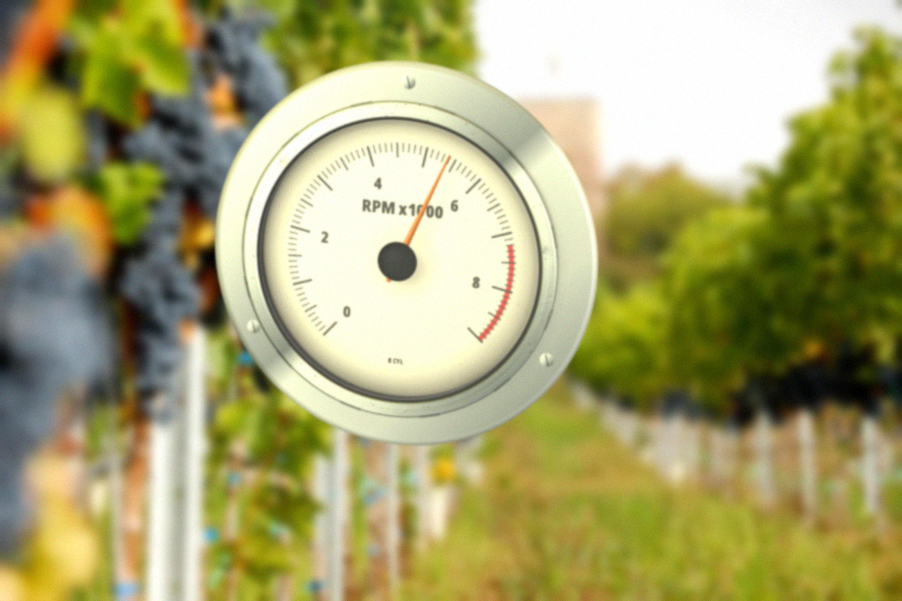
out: 5400 rpm
